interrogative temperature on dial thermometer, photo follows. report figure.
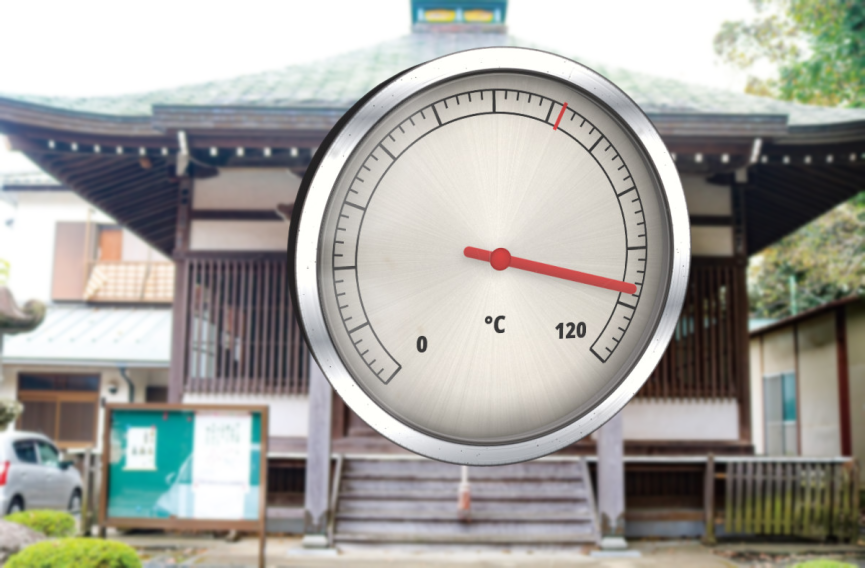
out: 107 °C
